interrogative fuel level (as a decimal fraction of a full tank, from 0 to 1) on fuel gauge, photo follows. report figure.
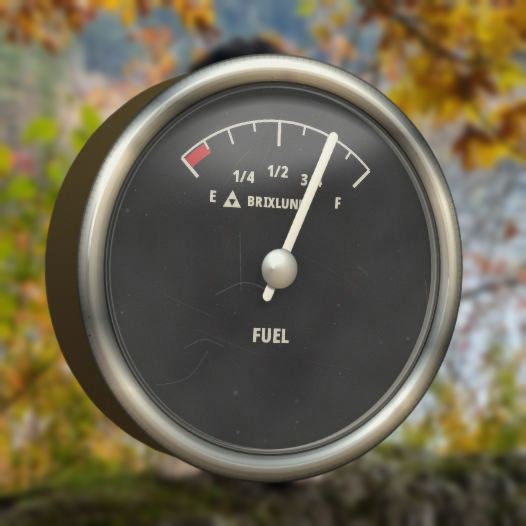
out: 0.75
